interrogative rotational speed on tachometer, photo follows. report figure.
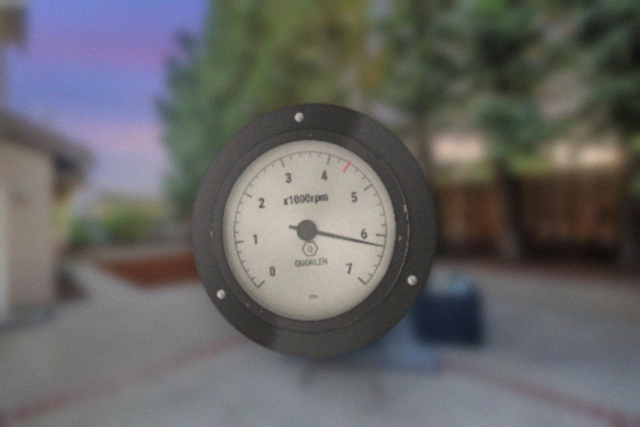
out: 6200 rpm
